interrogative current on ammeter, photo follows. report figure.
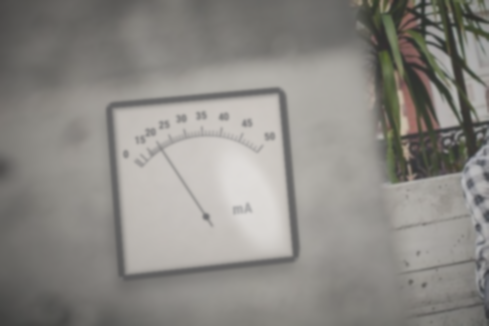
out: 20 mA
